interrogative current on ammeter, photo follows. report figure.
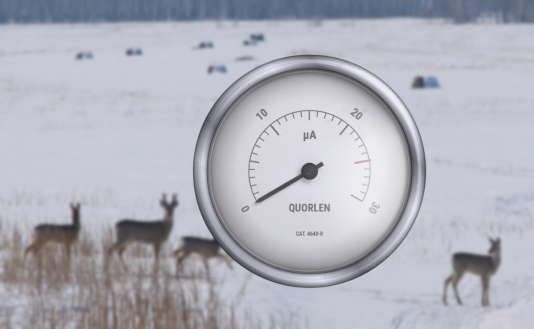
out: 0 µA
